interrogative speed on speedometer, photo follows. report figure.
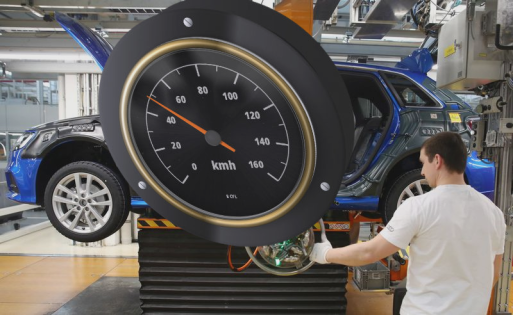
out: 50 km/h
